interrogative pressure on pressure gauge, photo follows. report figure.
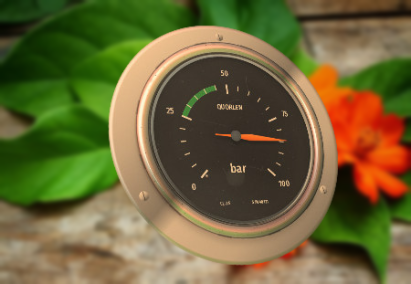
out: 85 bar
